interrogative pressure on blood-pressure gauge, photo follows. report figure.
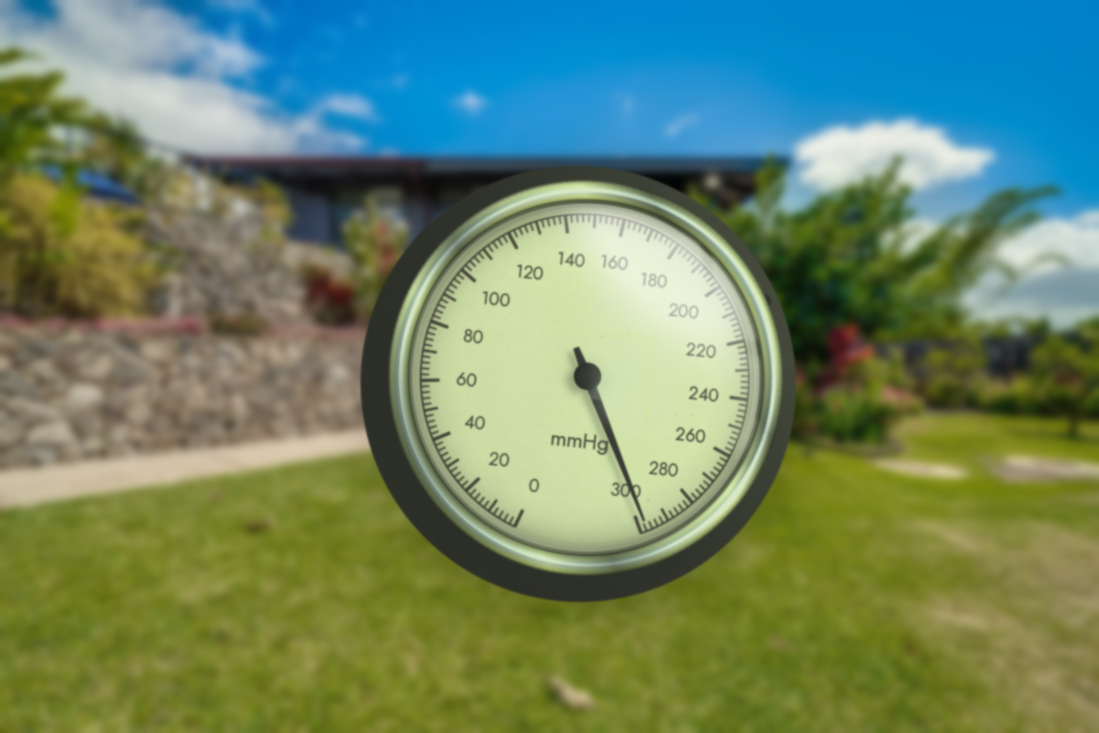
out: 298 mmHg
